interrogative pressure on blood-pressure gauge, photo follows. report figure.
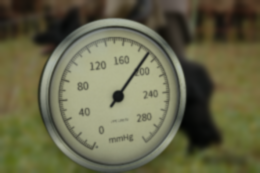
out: 190 mmHg
